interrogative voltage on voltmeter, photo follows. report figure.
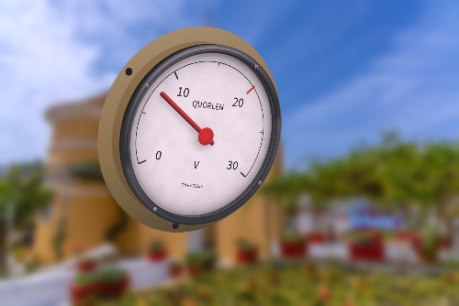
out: 7.5 V
